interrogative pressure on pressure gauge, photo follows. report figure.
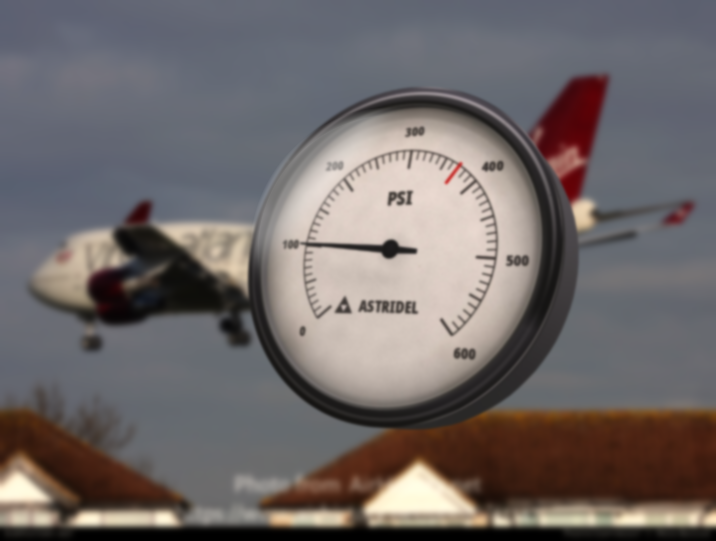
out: 100 psi
